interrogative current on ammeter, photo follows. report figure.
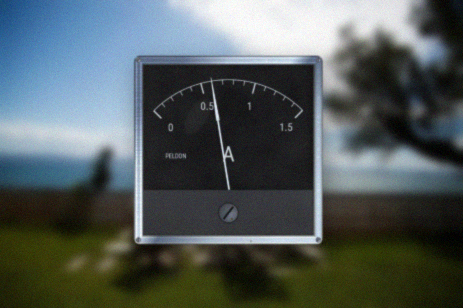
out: 0.6 A
